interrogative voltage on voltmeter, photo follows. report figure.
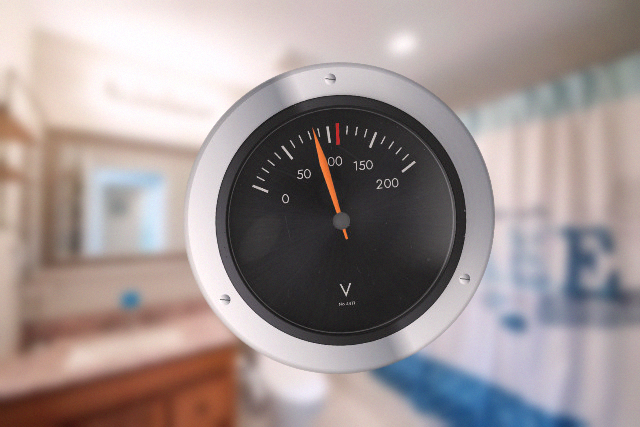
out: 85 V
